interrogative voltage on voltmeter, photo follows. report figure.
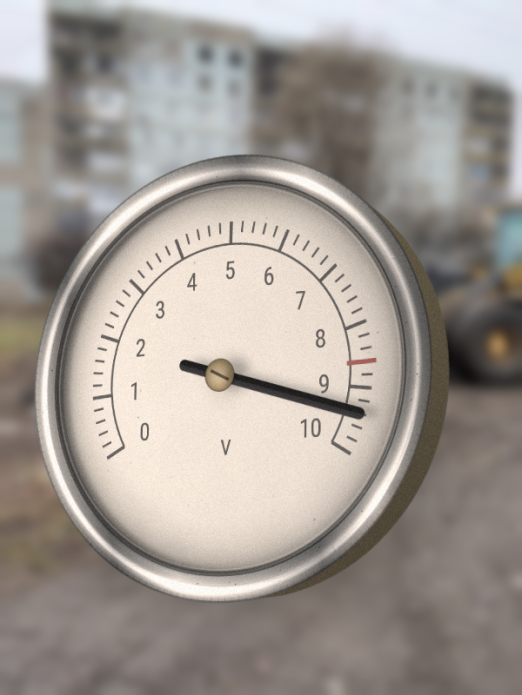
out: 9.4 V
